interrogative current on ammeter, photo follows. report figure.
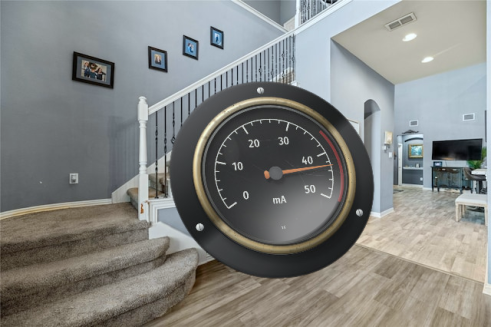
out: 43 mA
